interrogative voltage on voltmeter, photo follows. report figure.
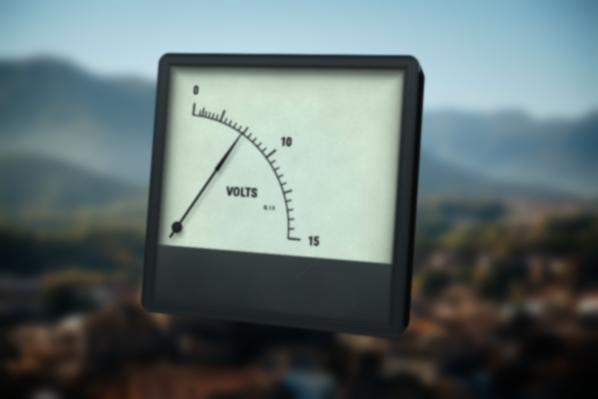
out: 7.5 V
